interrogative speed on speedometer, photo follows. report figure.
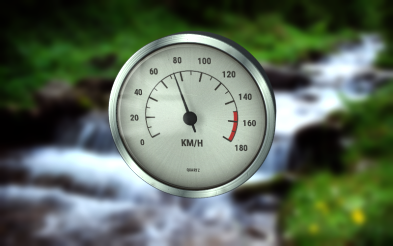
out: 75 km/h
